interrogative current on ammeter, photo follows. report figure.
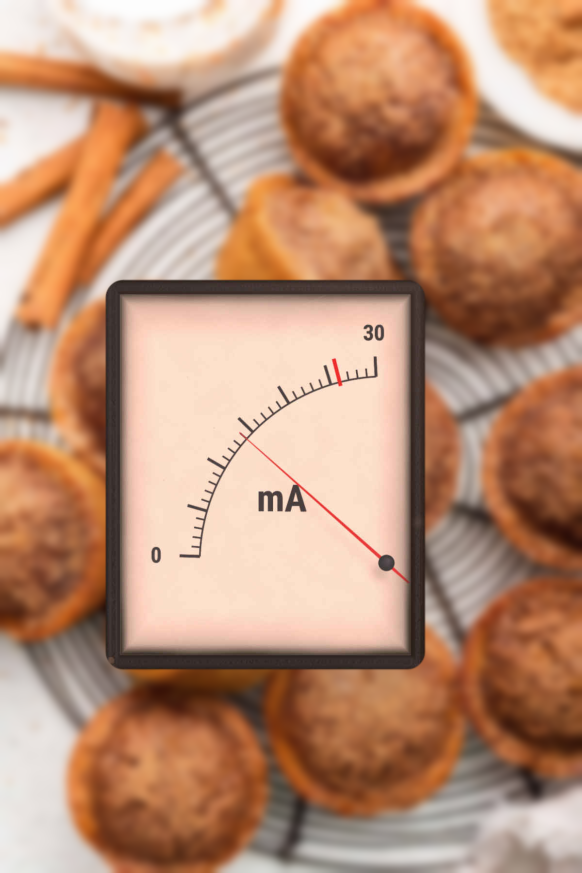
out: 14 mA
